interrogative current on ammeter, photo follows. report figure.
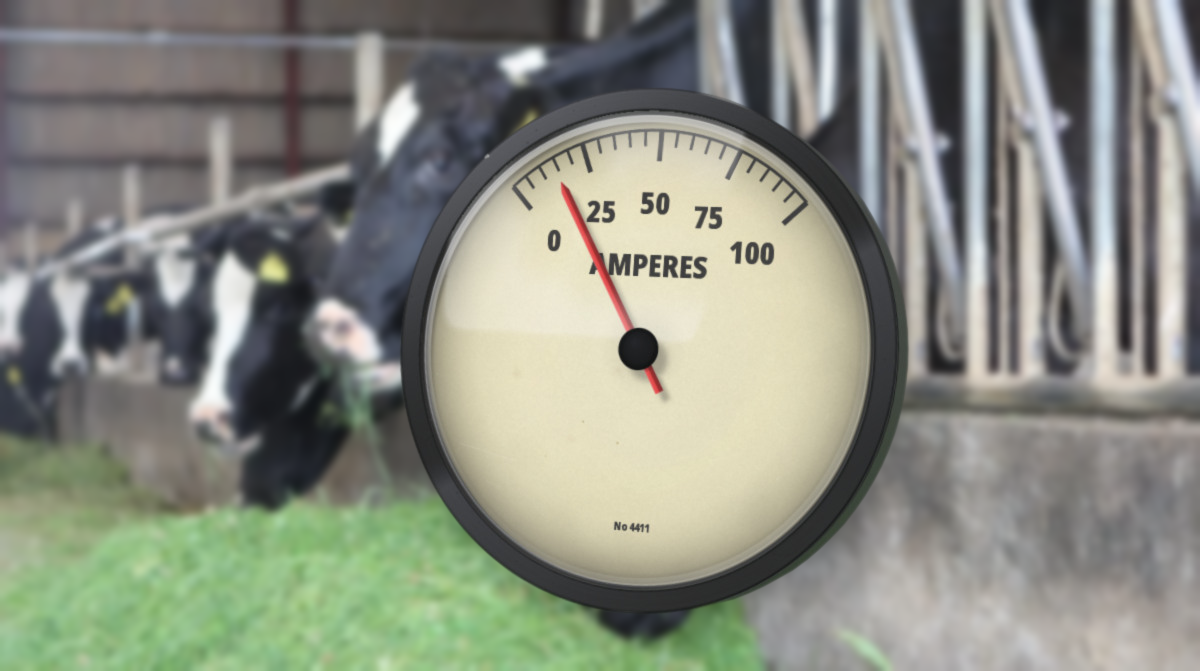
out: 15 A
